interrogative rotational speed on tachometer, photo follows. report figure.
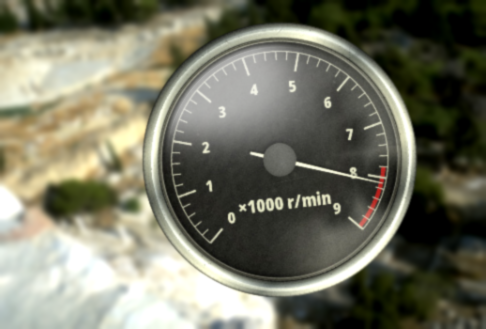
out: 8100 rpm
